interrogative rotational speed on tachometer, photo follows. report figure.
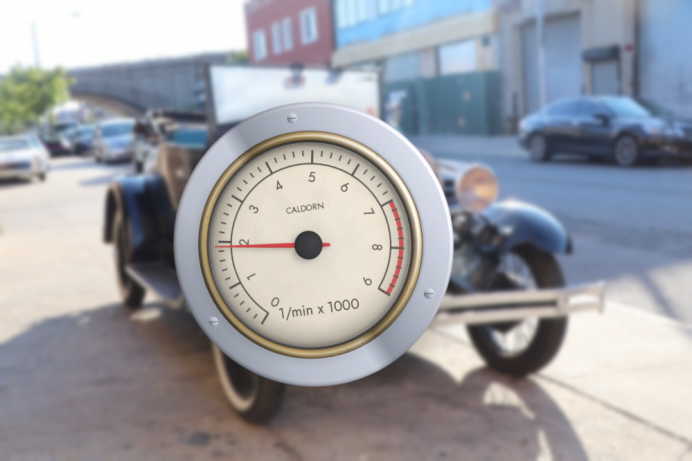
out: 1900 rpm
